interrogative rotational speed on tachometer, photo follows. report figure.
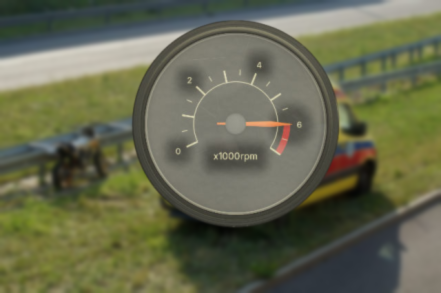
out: 6000 rpm
